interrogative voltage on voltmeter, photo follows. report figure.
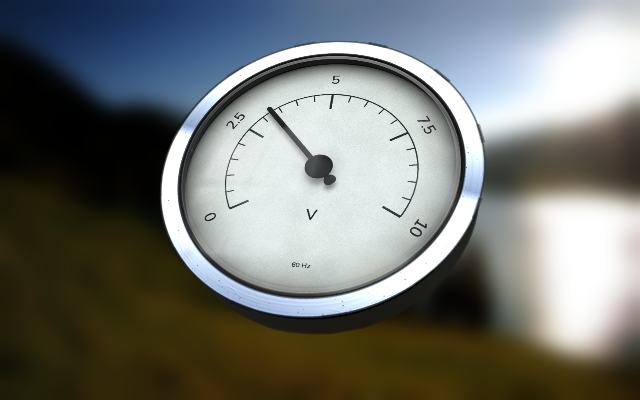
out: 3.25 V
